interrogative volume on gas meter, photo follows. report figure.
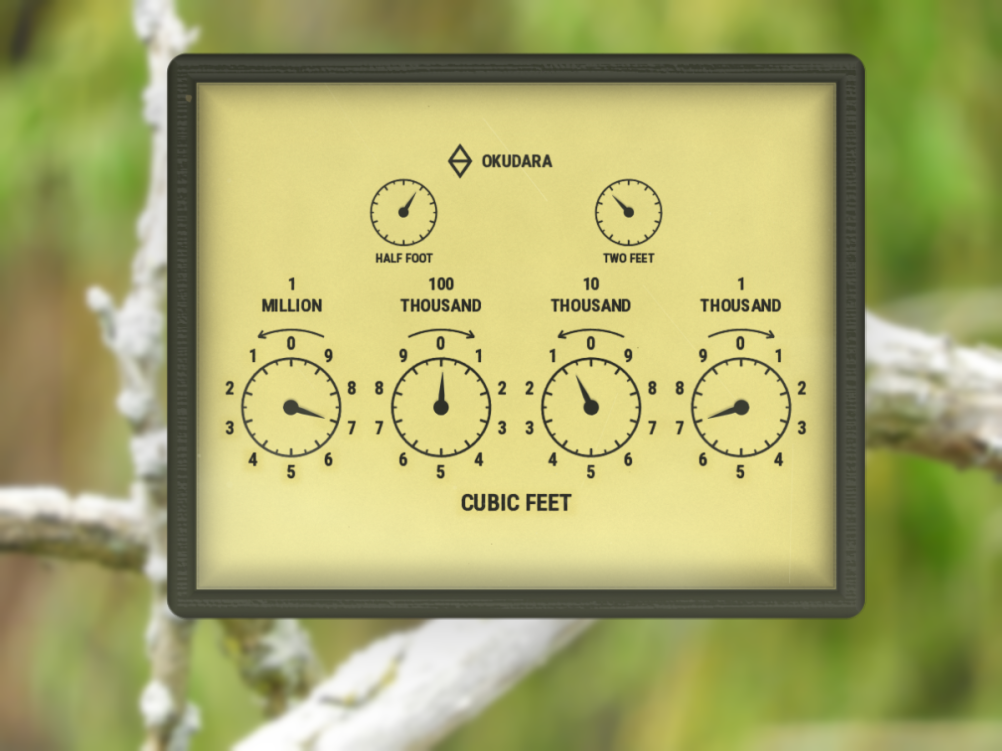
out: 700700 ft³
